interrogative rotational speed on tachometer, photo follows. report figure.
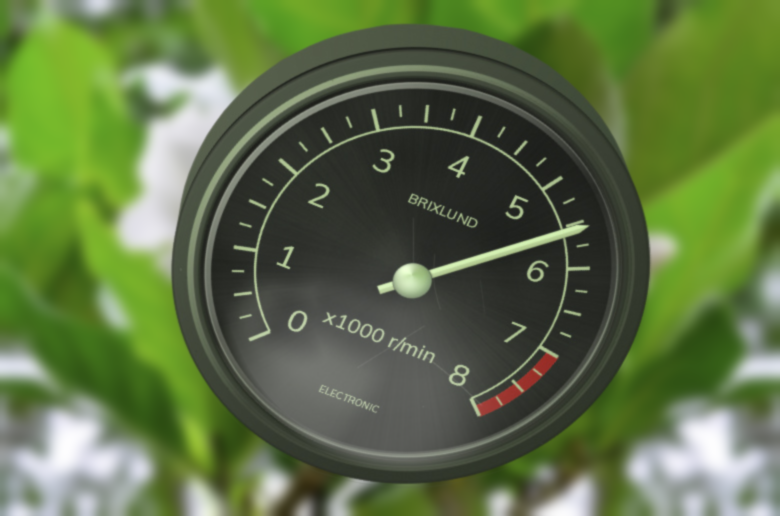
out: 5500 rpm
